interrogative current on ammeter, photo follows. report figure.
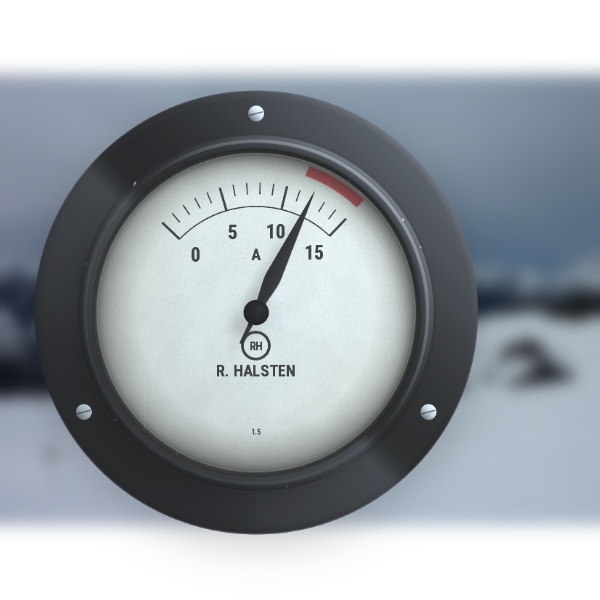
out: 12 A
